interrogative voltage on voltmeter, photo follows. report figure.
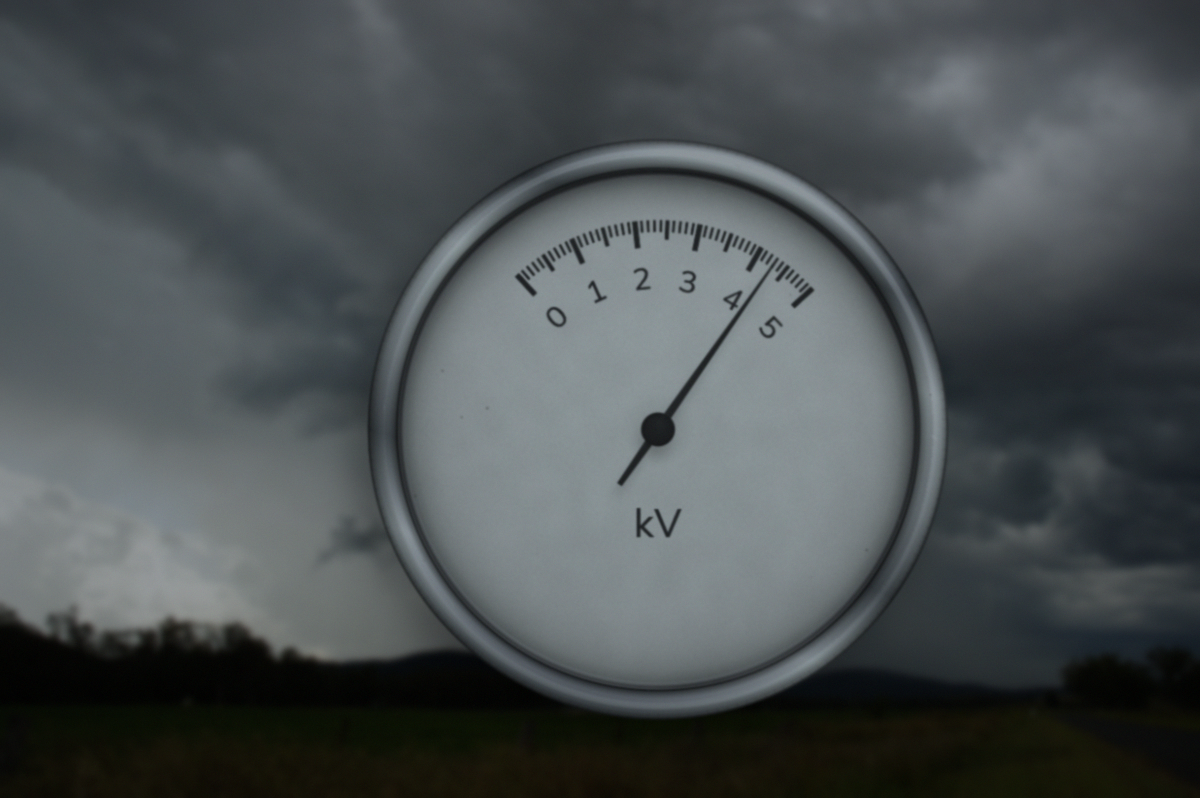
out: 4.3 kV
